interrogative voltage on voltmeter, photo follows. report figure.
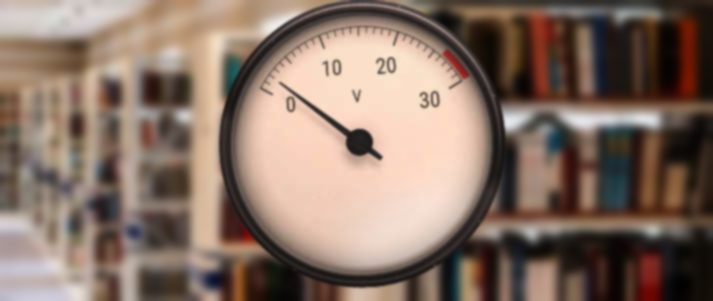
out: 2 V
